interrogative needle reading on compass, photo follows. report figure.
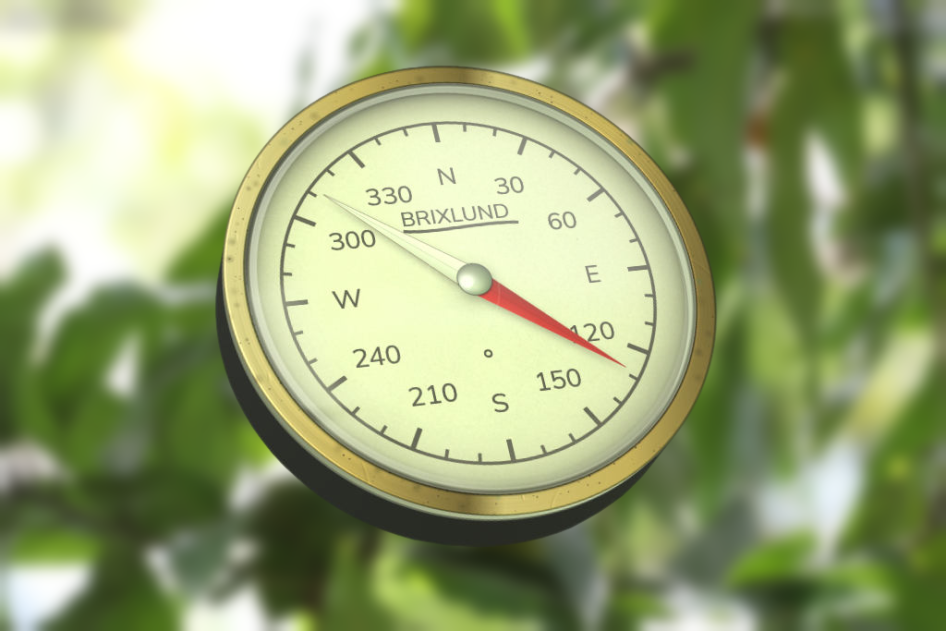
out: 130 °
